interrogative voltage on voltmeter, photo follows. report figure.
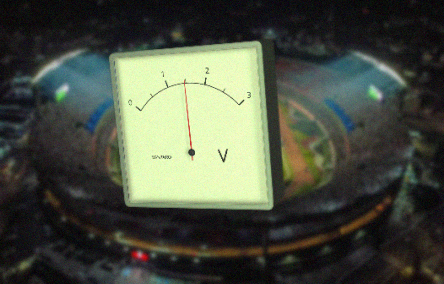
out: 1.5 V
